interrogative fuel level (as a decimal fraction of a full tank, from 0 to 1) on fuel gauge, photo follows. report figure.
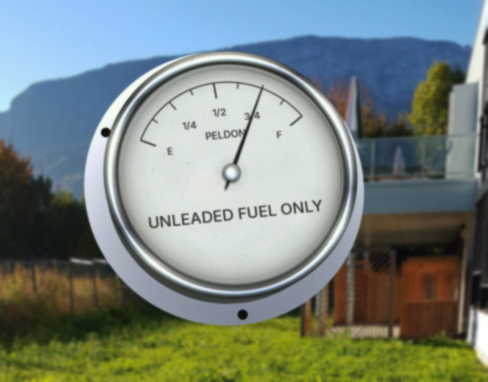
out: 0.75
